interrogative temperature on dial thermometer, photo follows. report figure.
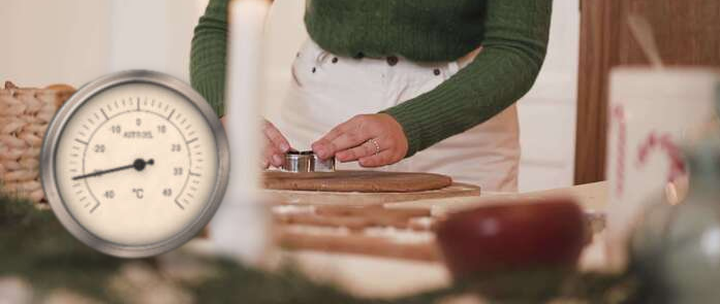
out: -30 °C
